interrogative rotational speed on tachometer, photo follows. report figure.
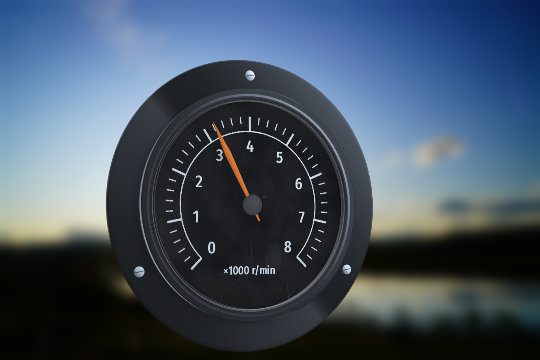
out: 3200 rpm
